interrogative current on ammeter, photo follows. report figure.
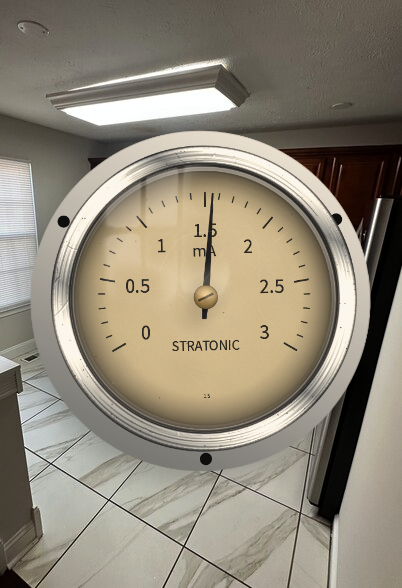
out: 1.55 mA
